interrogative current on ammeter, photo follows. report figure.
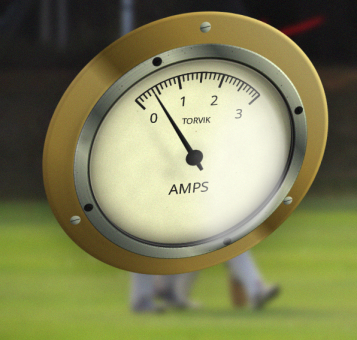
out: 0.4 A
